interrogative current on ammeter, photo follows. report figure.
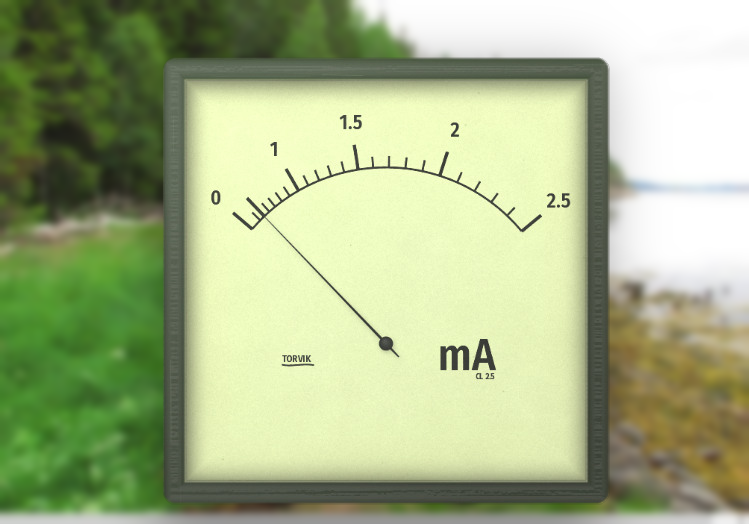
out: 0.5 mA
